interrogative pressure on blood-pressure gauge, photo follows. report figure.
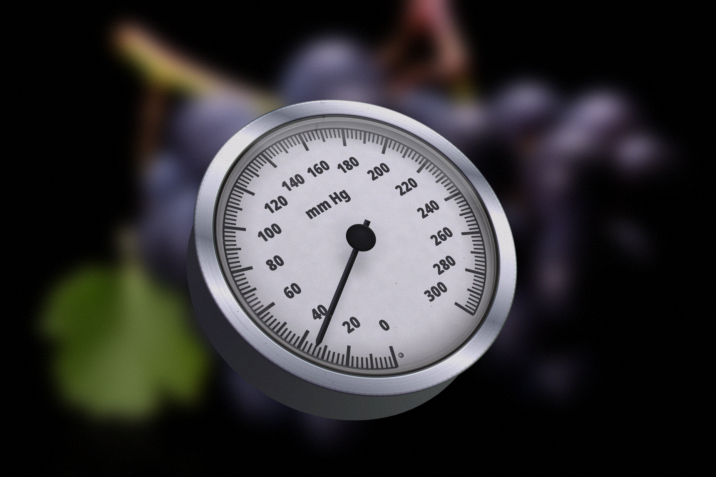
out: 34 mmHg
